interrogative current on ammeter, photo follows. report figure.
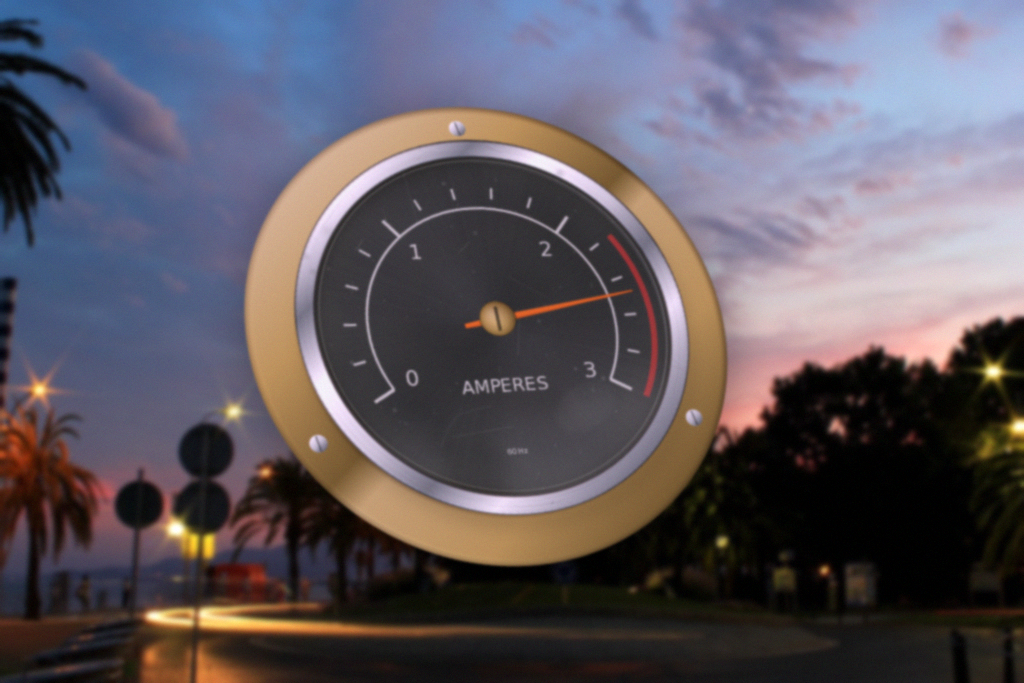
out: 2.5 A
